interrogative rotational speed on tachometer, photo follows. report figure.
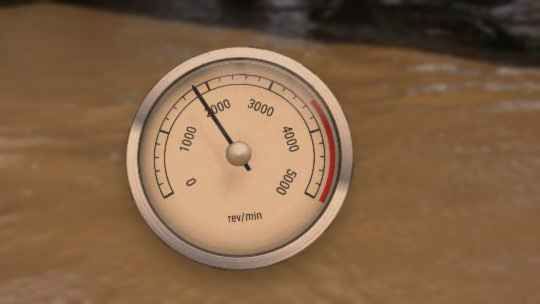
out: 1800 rpm
